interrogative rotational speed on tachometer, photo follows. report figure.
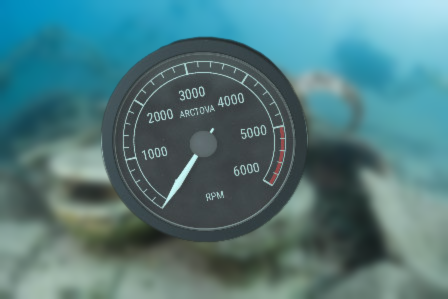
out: 0 rpm
